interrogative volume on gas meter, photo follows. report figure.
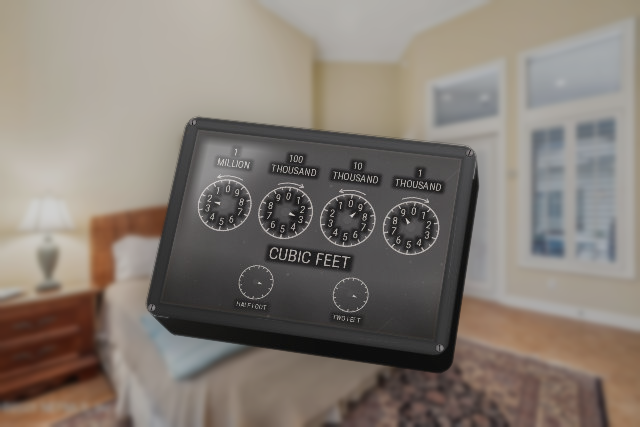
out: 228900 ft³
